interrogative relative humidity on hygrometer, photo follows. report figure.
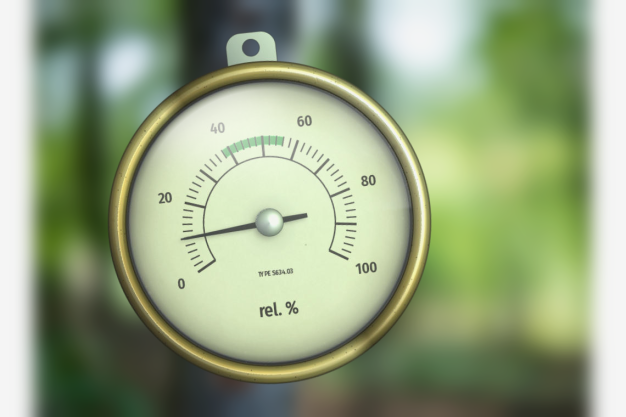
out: 10 %
